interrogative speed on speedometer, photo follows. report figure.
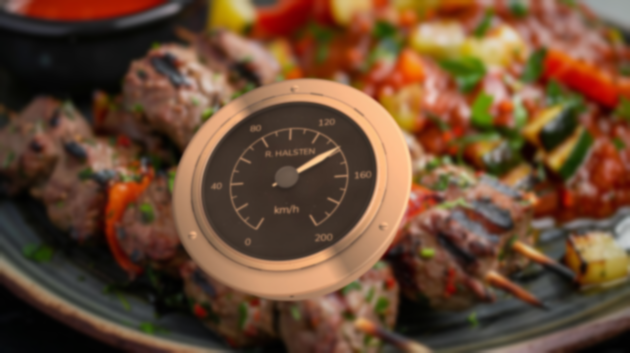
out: 140 km/h
